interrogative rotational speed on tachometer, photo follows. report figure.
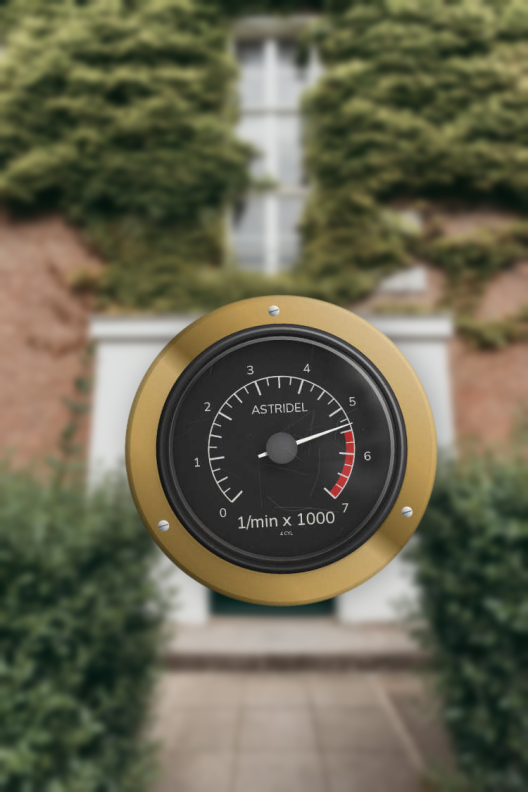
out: 5375 rpm
